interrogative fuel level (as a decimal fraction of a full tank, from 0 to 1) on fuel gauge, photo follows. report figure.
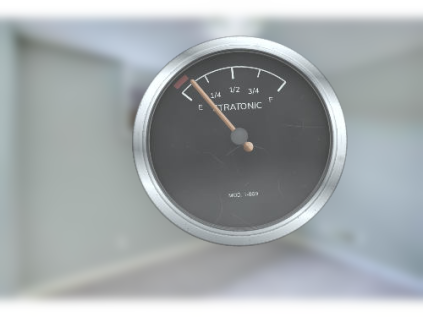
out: 0.125
